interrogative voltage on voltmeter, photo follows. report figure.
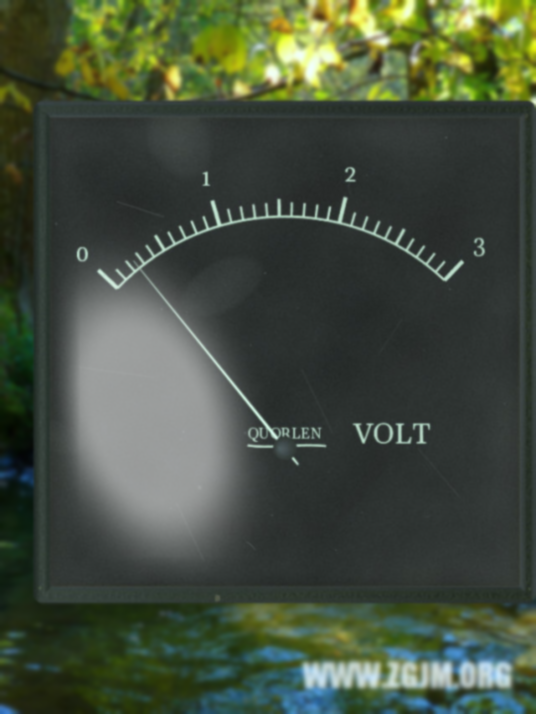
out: 0.25 V
